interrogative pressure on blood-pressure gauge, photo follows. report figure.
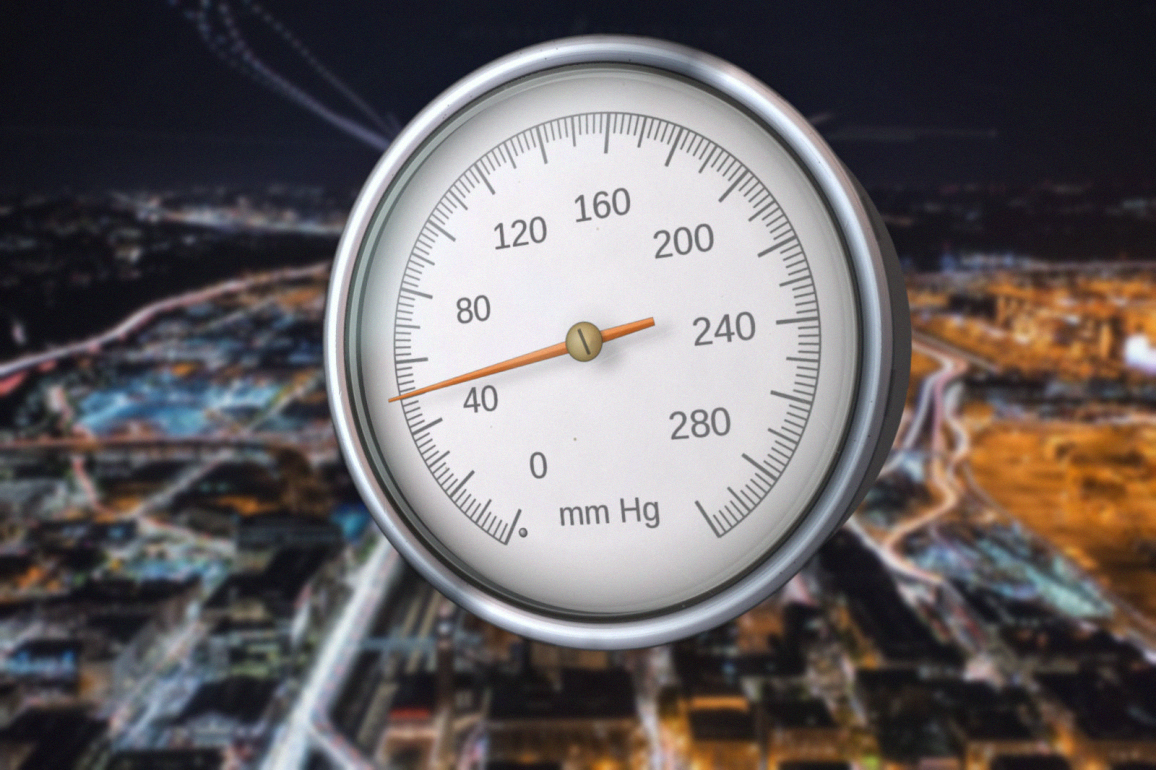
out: 50 mmHg
